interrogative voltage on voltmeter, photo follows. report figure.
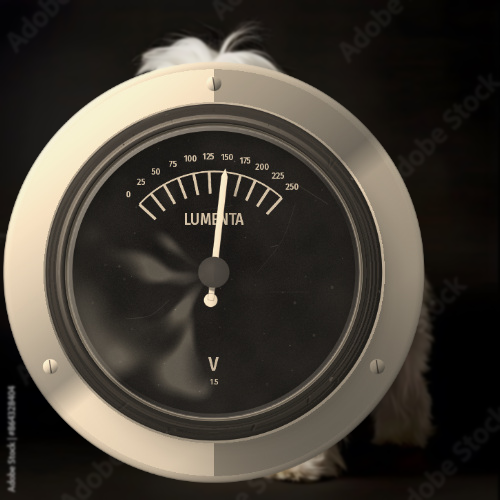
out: 150 V
